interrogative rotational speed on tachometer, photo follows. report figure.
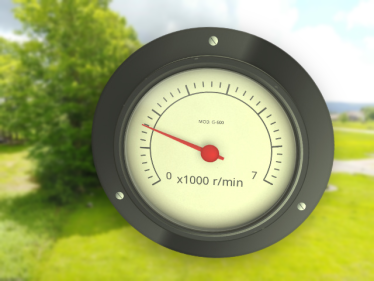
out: 1600 rpm
